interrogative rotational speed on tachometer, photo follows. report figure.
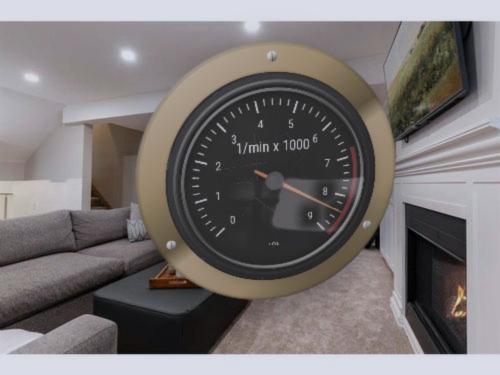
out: 8400 rpm
